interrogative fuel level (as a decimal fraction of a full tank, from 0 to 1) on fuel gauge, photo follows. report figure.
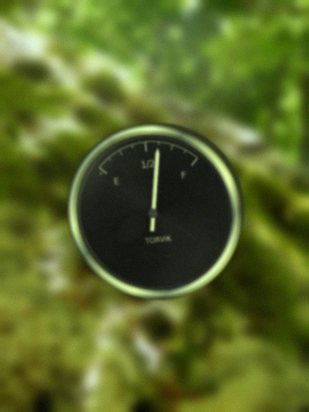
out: 0.625
